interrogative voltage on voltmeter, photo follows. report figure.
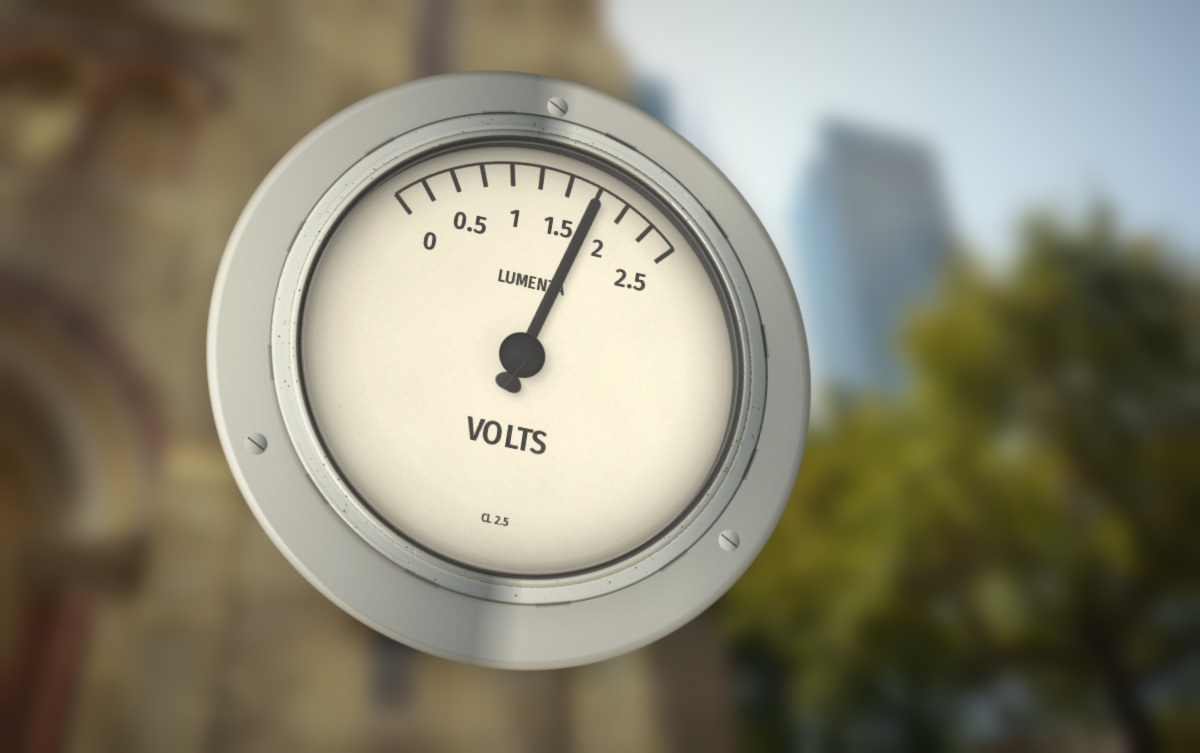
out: 1.75 V
